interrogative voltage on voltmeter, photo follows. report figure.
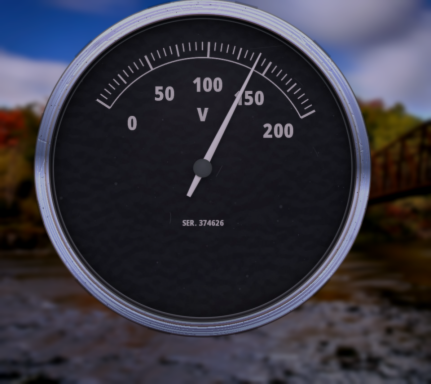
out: 140 V
